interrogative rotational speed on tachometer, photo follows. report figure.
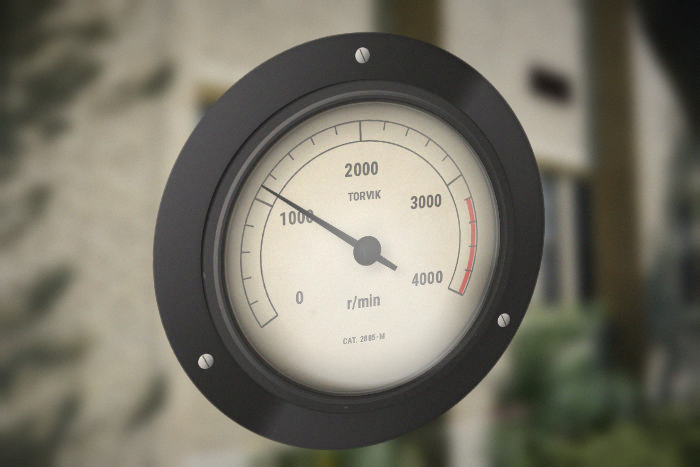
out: 1100 rpm
